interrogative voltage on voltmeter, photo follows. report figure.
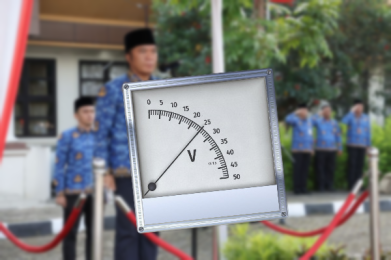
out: 25 V
